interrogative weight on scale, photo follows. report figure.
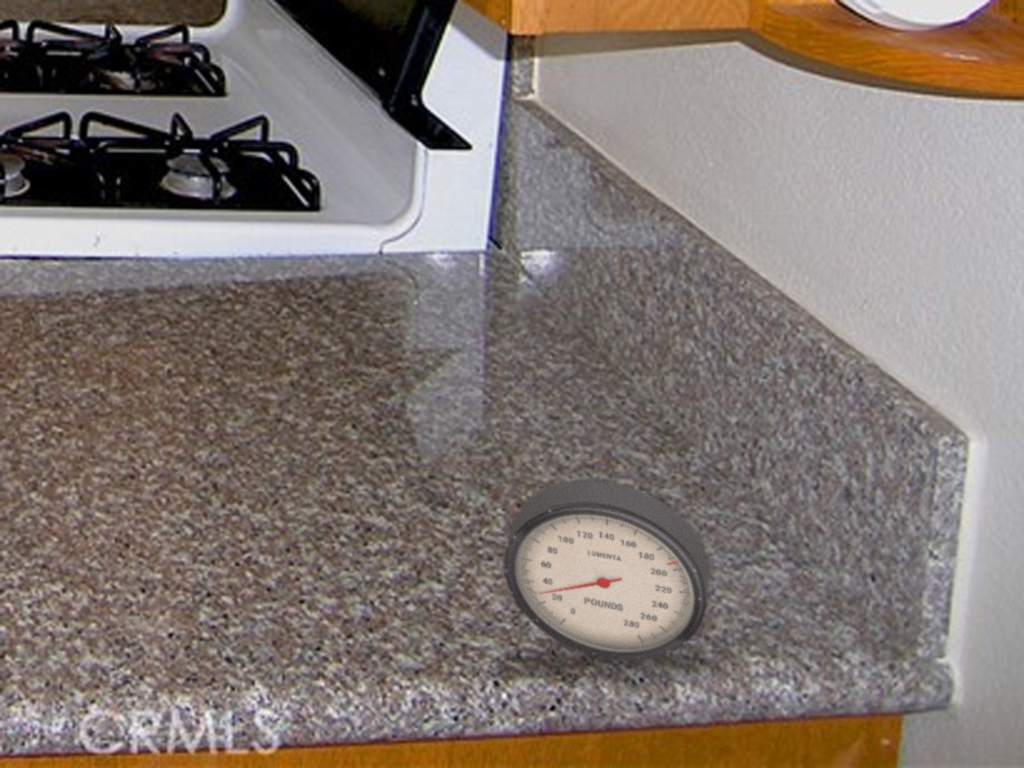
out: 30 lb
